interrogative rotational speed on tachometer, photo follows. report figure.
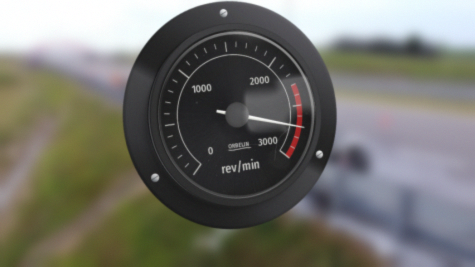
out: 2700 rpm
